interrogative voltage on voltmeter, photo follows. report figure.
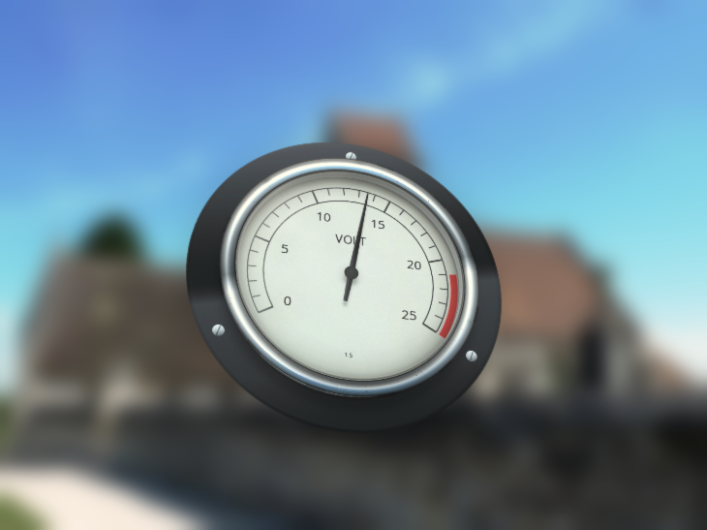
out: 13.5 V
